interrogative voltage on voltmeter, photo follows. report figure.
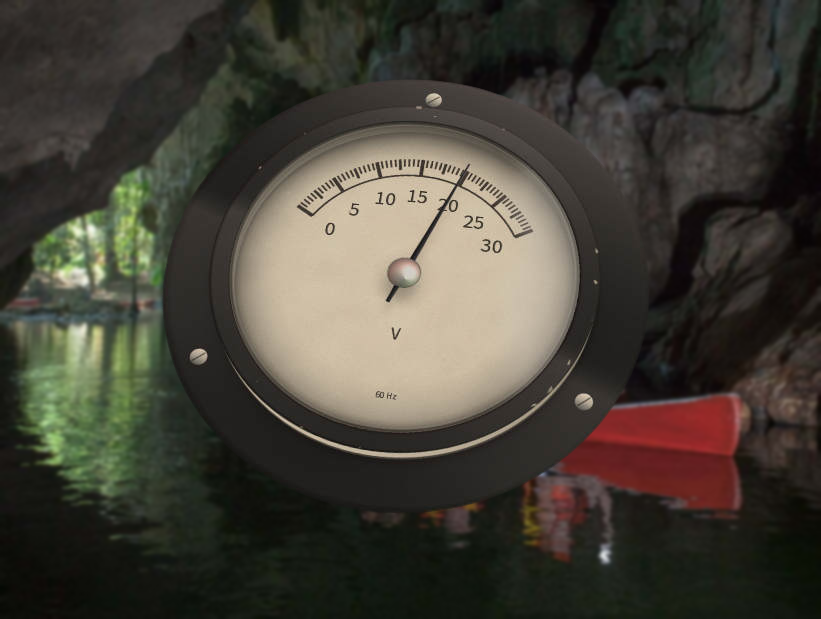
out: 20 V
